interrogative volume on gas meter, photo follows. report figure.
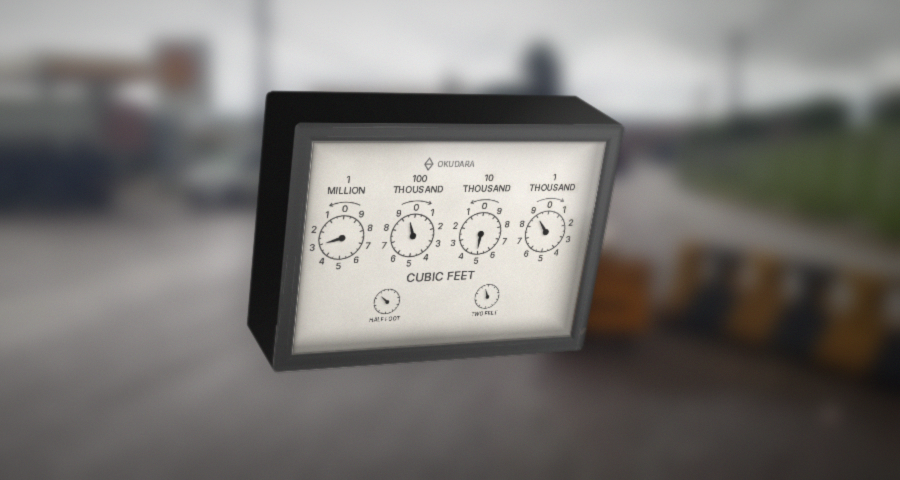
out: 294900 ft³
